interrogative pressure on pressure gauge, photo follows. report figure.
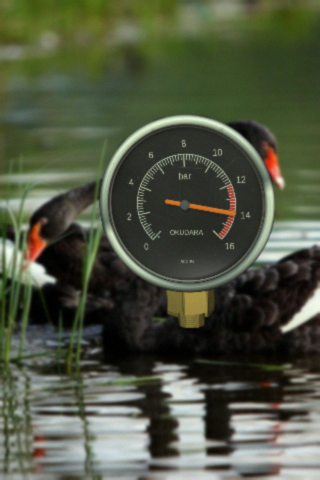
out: 14 bar
